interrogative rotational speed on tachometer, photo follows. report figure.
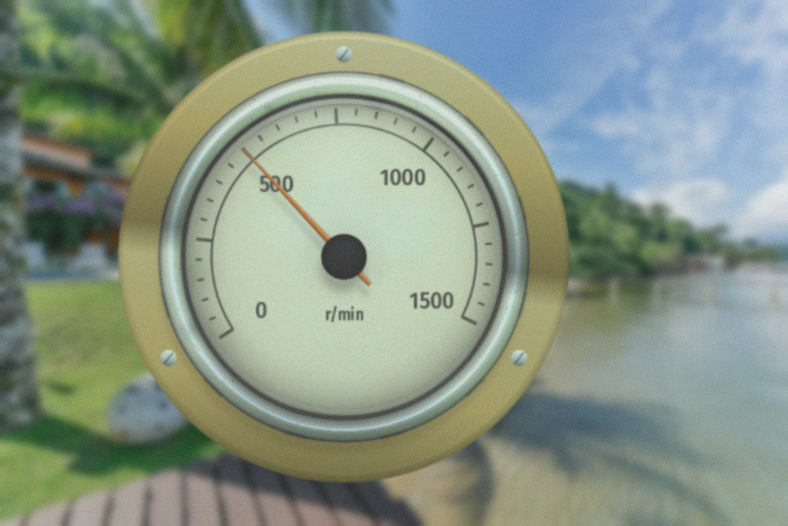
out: 500 rpm
